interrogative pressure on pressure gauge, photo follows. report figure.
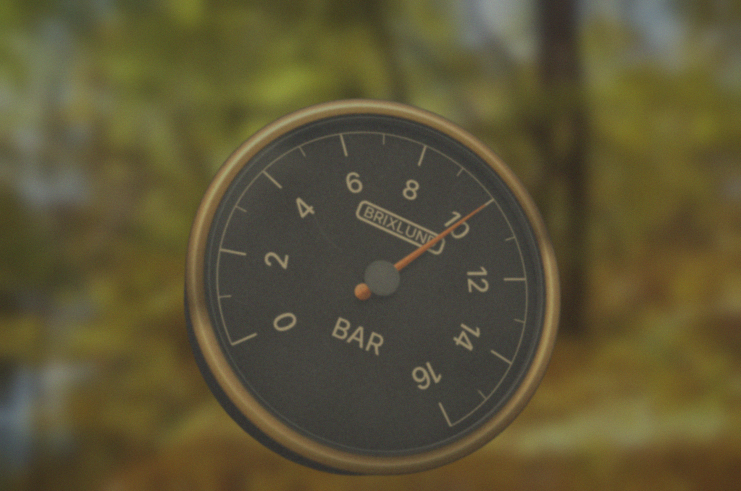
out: 10 bar
